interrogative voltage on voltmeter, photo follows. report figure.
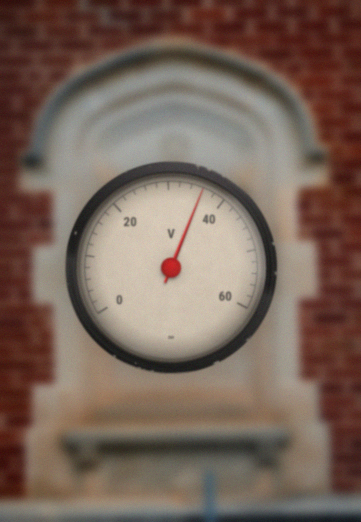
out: 36 V
